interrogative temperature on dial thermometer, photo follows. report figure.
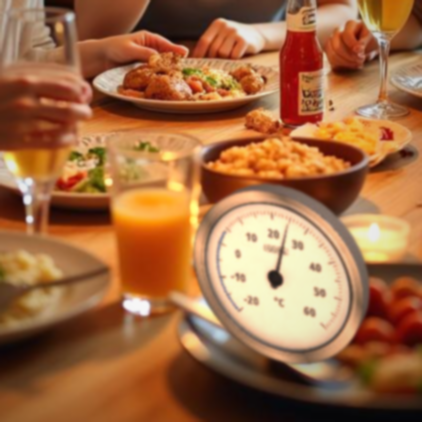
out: 25 °C
